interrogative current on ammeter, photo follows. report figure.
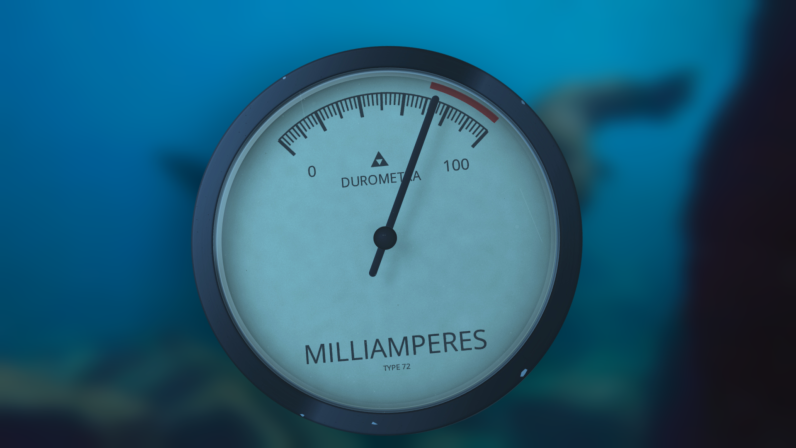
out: 74 mA
